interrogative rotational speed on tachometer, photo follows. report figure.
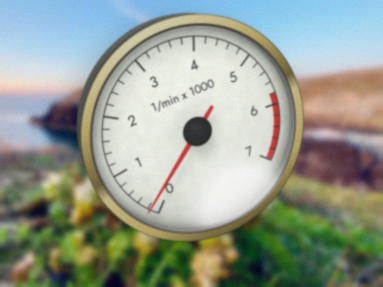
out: 200 rpm
